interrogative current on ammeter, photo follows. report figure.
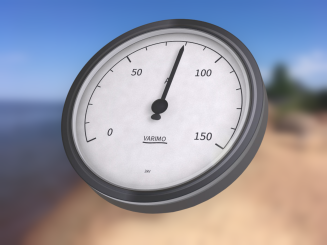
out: 80 A
